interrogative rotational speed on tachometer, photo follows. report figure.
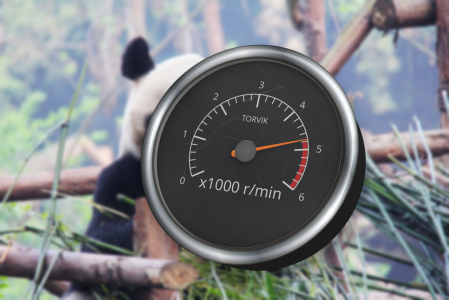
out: 4800 rpm
